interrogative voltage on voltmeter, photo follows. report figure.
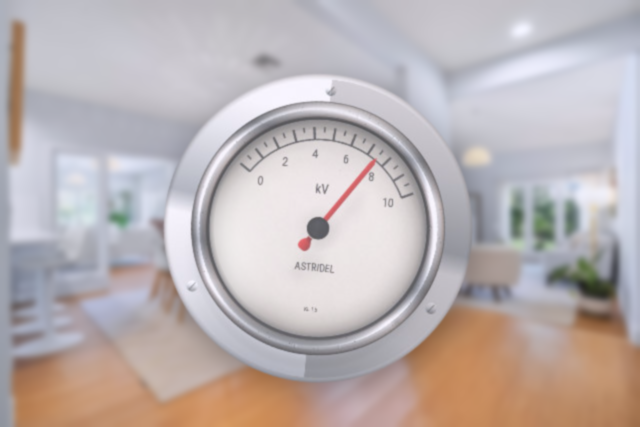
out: 7.5 kV
